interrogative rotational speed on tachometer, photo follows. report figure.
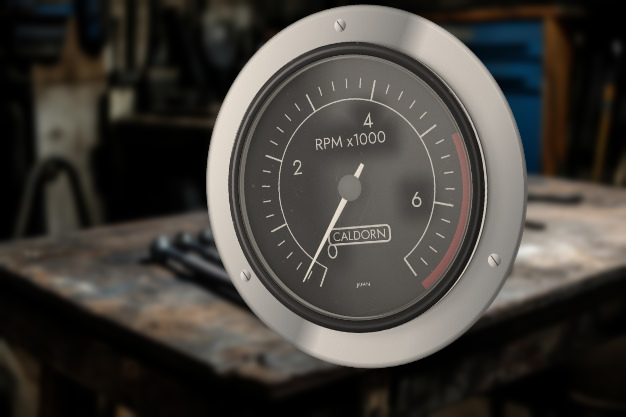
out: 200 rpm
